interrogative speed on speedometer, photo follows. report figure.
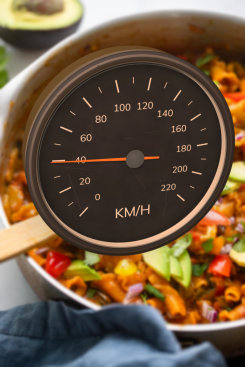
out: 40 km/h
